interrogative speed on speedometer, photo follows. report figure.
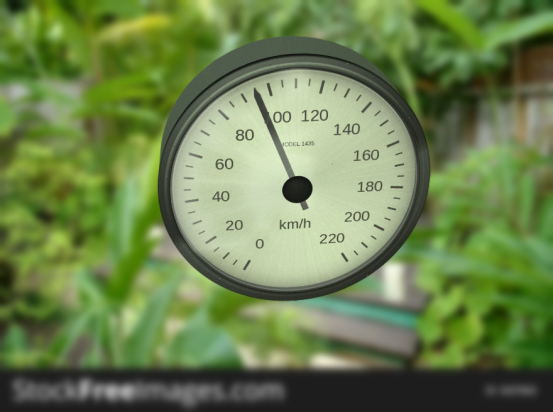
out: 95 km/h
